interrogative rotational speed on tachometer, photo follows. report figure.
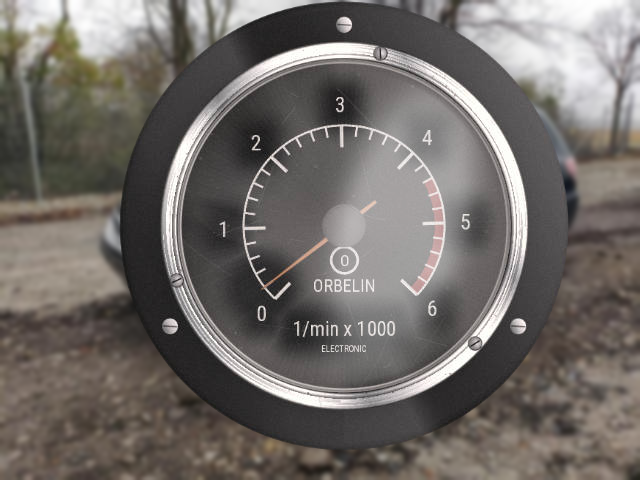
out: 200 rpm
